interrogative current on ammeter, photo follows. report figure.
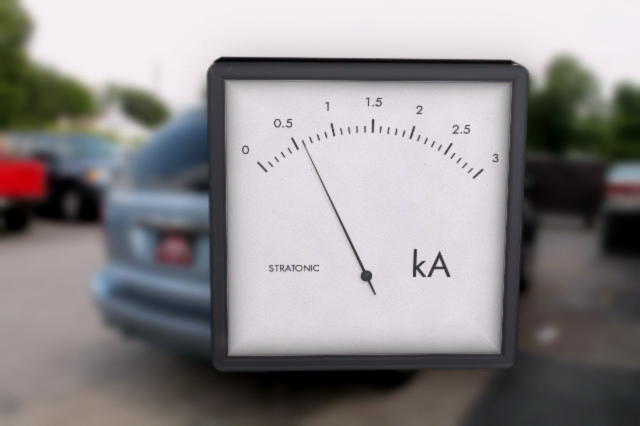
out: 0.6 kA
